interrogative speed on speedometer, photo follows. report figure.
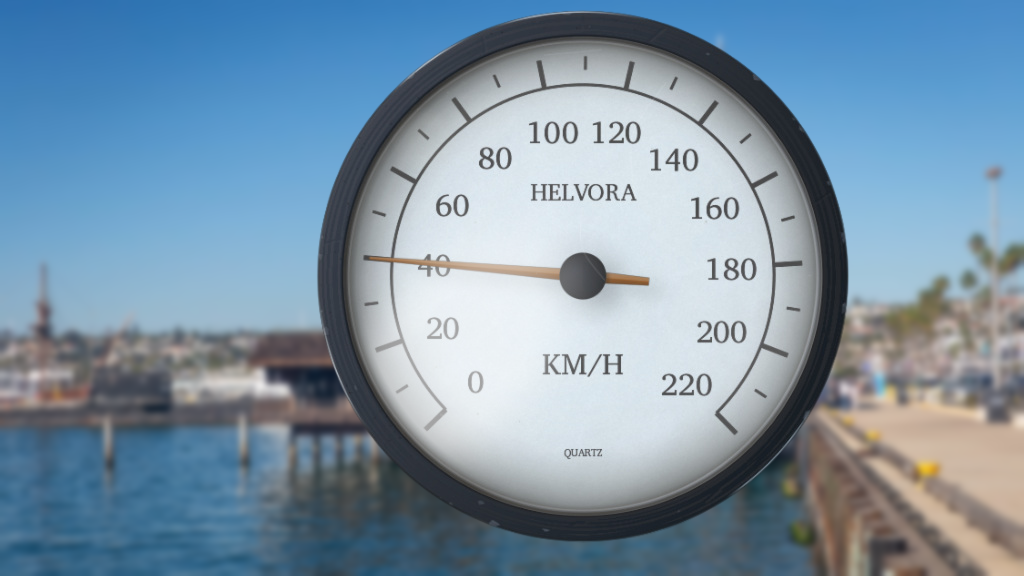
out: 40 km/h
